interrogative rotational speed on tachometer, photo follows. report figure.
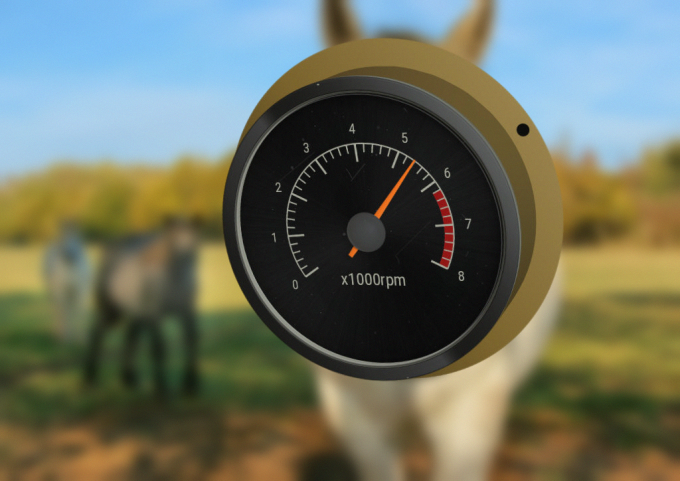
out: 5400 rpm
